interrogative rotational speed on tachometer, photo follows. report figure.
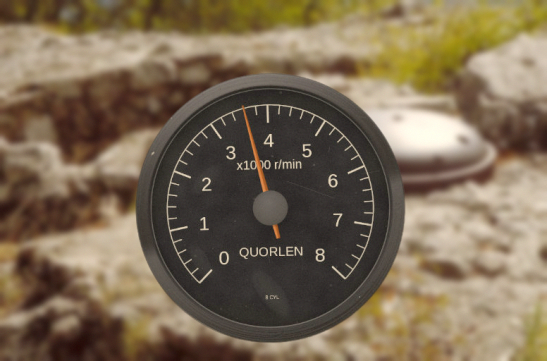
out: 3600 rpm
